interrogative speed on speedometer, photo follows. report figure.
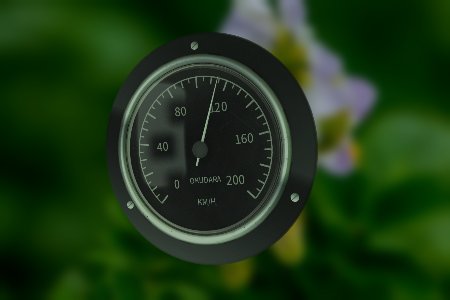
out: 115 km/h
